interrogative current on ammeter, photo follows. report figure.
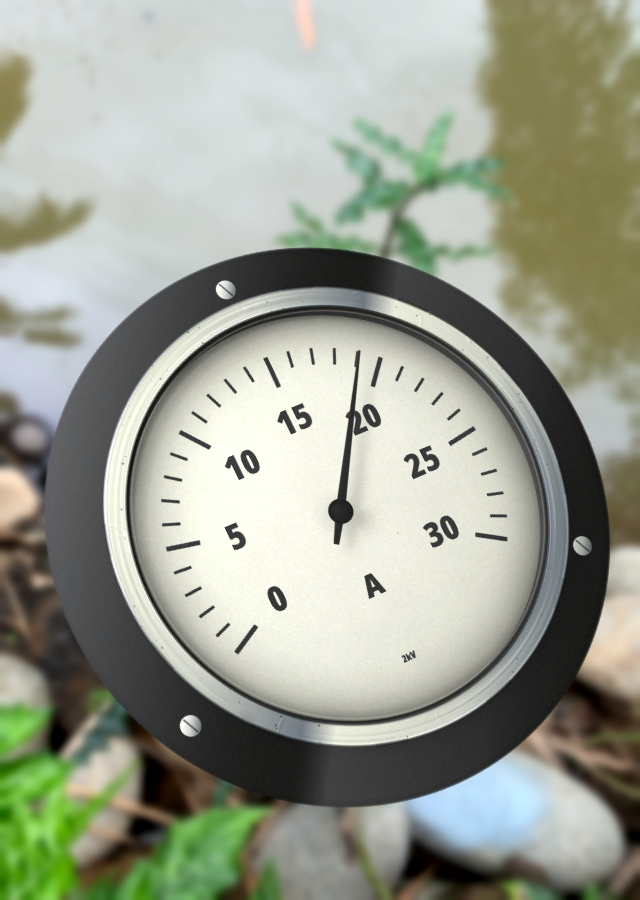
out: 19 A
